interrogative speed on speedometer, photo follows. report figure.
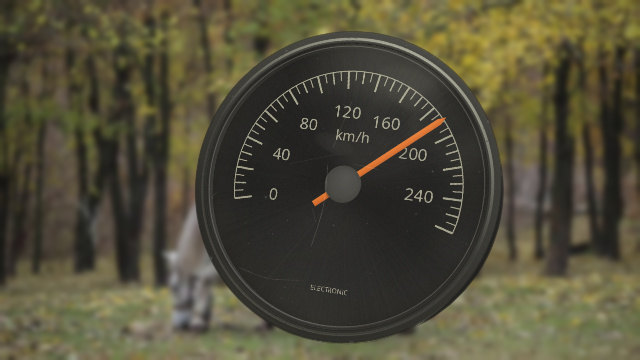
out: 190 km/h
